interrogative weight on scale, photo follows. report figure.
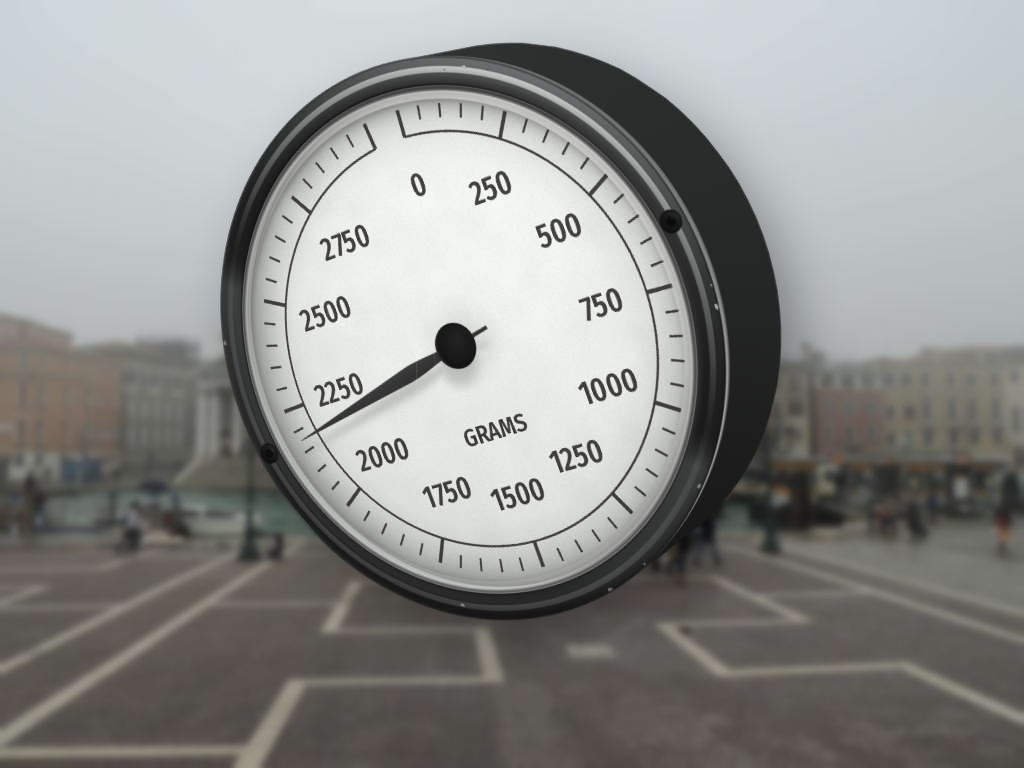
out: 2175 g
